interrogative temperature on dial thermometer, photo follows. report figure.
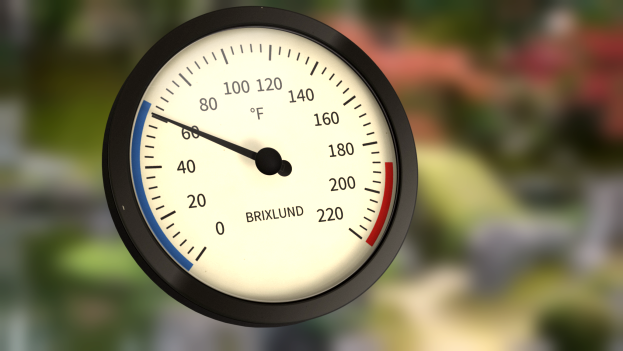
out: 60 °F
